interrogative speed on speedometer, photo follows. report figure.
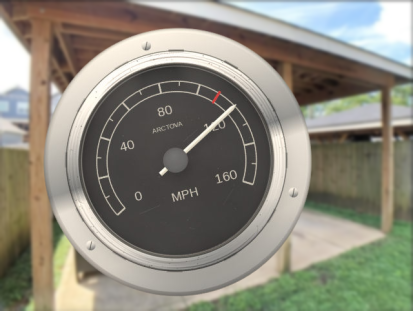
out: 120 mph
